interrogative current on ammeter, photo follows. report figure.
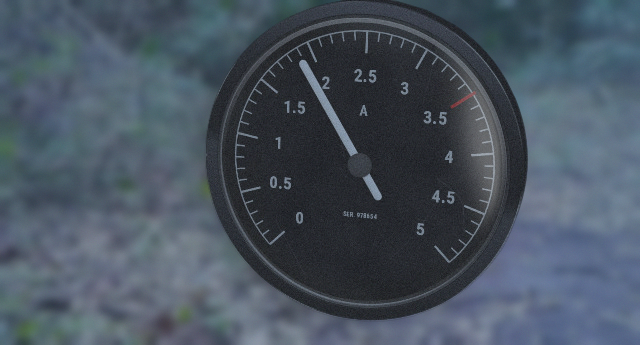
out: 1.9 A
